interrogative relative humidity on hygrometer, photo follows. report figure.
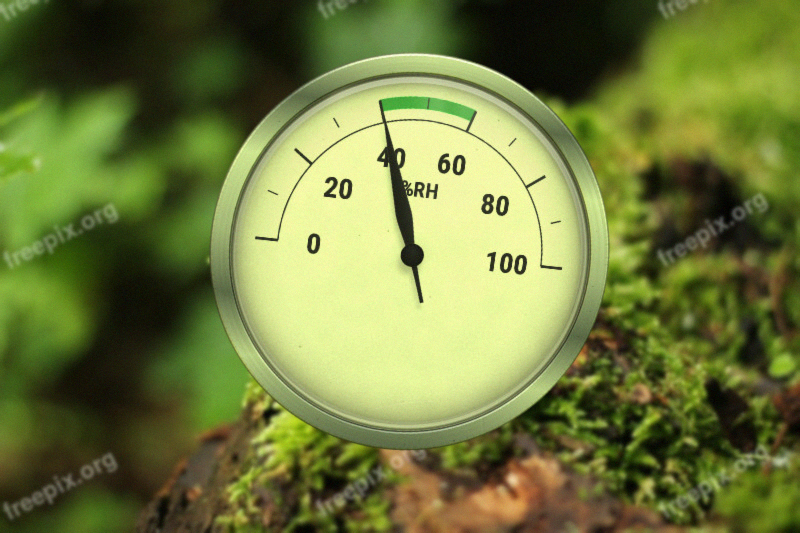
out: 40 %
